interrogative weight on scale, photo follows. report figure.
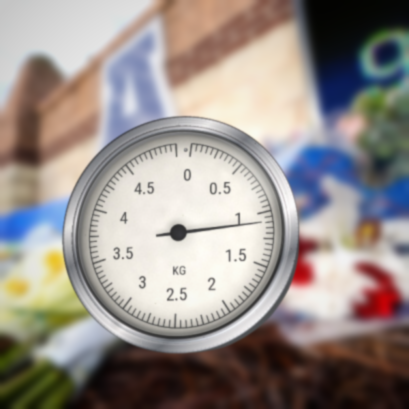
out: 1.1 kg
